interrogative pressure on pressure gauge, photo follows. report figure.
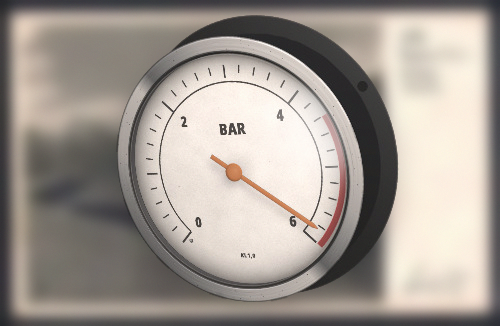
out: 5.8 bar
